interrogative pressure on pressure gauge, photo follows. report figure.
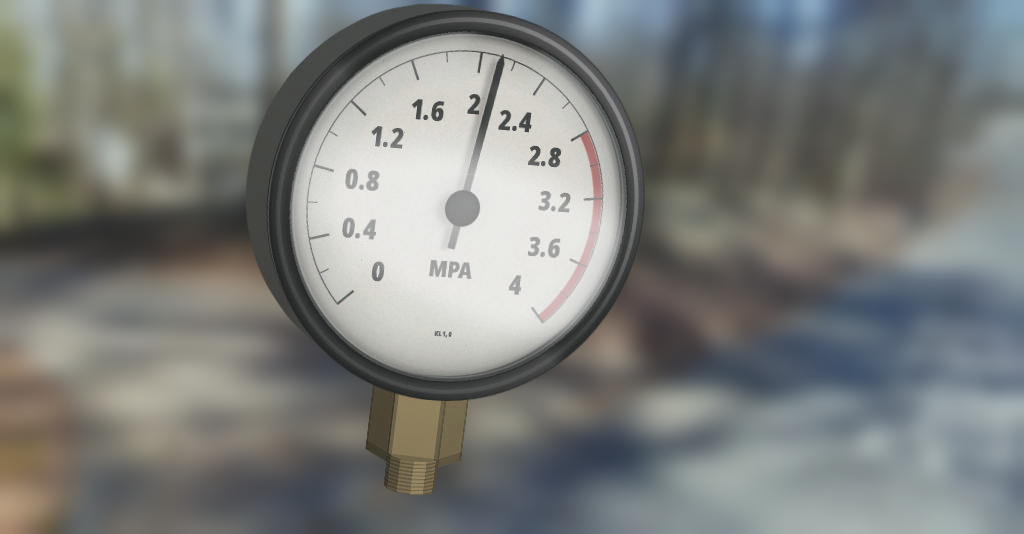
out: 2.1 MPa
